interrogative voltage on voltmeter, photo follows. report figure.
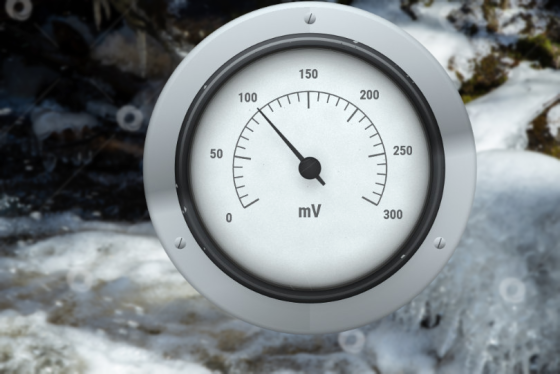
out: 100 mV
